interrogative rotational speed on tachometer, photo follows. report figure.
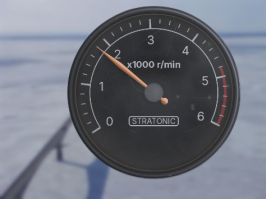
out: 1800 rpm
